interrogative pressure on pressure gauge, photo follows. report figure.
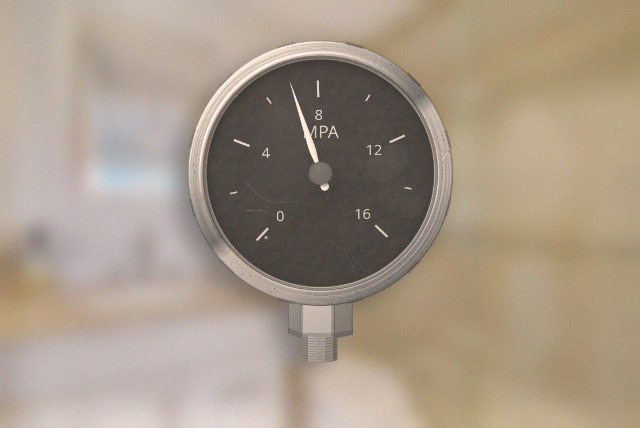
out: 7 MPa
